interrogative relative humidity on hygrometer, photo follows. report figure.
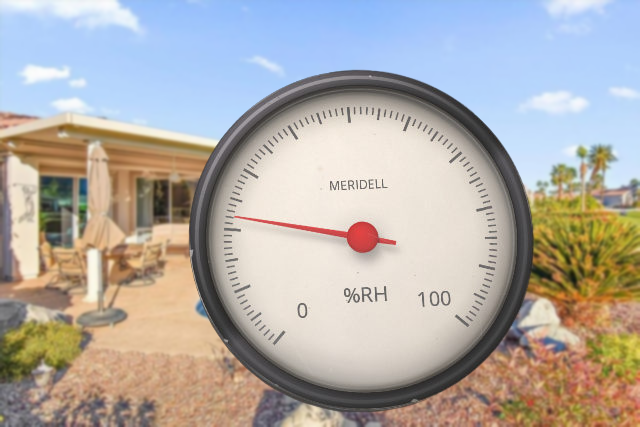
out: 22 %
